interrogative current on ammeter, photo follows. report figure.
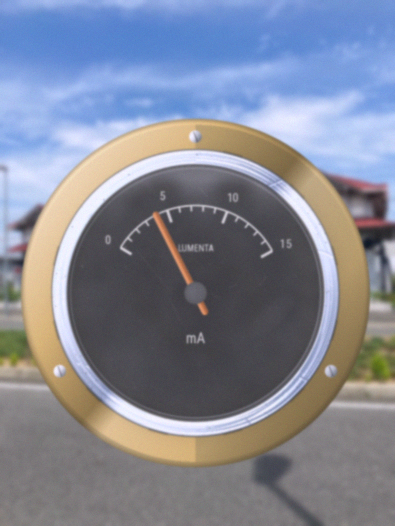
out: 4 mA
